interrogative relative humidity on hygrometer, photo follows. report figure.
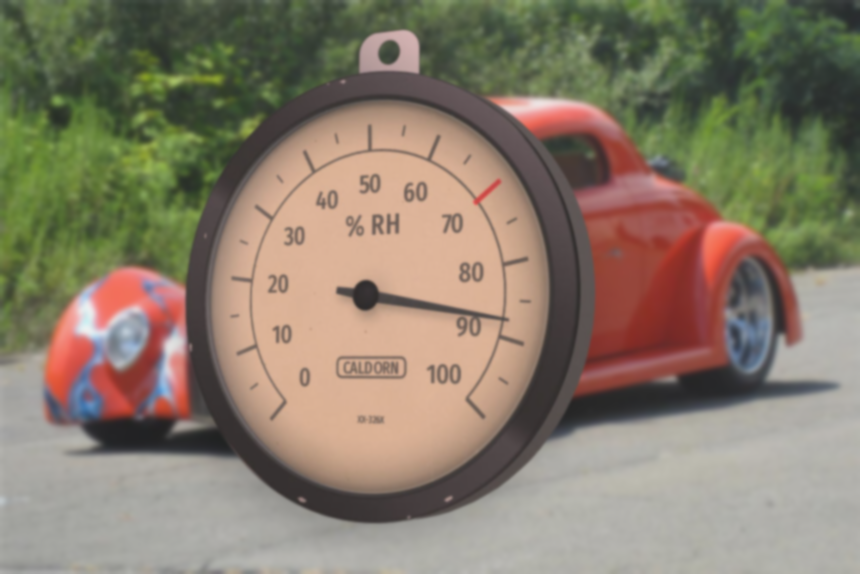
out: 87.5 %
